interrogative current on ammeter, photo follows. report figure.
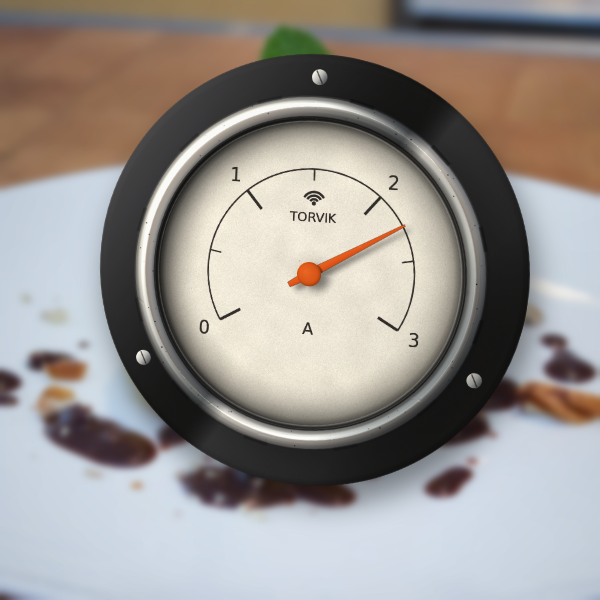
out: 2.25 A
